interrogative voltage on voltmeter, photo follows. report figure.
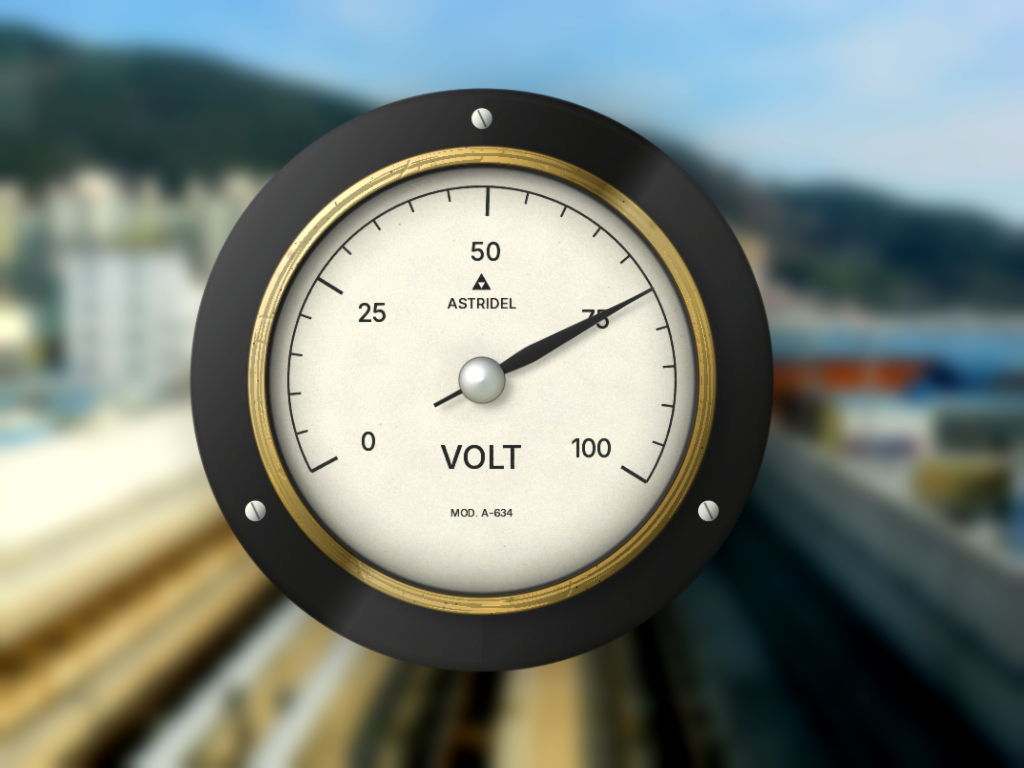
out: 75 V
